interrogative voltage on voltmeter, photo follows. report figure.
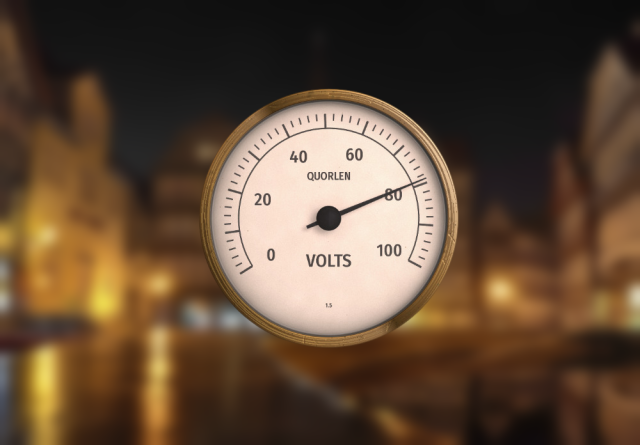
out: 79 V
